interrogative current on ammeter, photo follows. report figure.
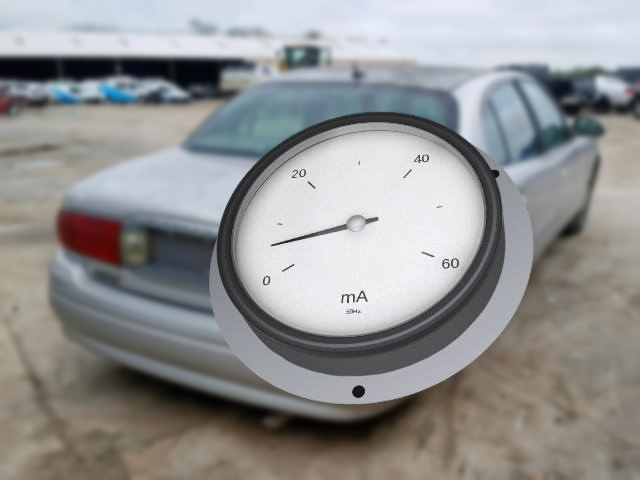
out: 5 mA
